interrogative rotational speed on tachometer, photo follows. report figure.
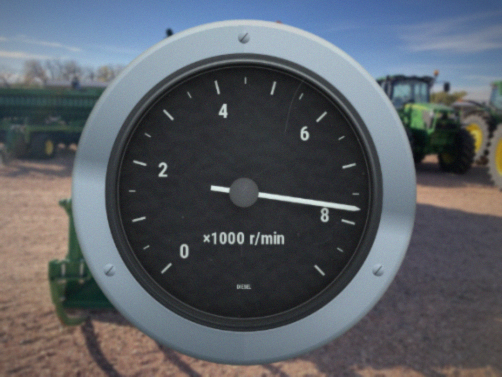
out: 7750 rpm
